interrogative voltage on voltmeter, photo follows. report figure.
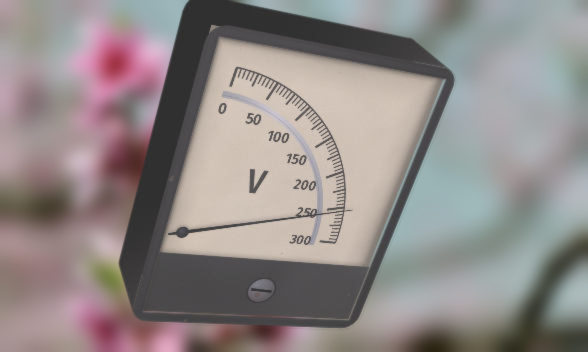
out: 250 V
